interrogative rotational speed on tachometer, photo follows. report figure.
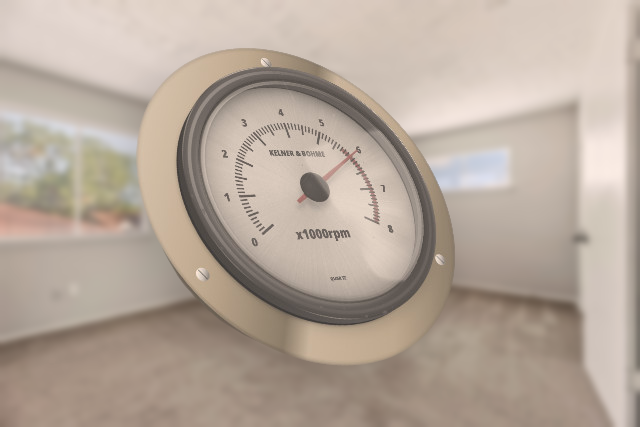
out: 6000 rpm
